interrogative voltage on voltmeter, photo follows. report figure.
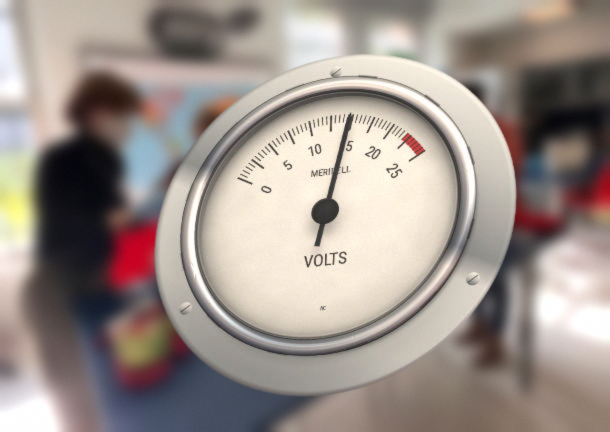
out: 15 V
